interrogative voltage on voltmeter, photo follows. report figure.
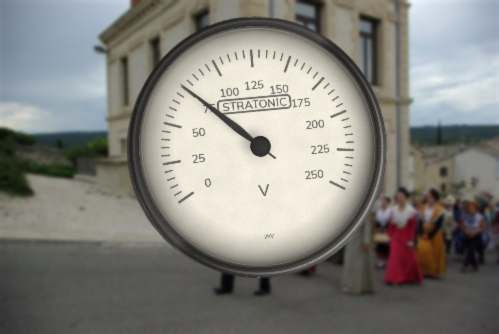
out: 75 V
